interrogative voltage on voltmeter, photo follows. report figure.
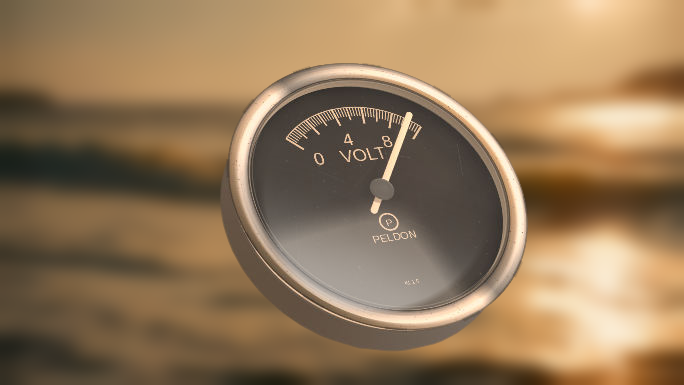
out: 9 V
